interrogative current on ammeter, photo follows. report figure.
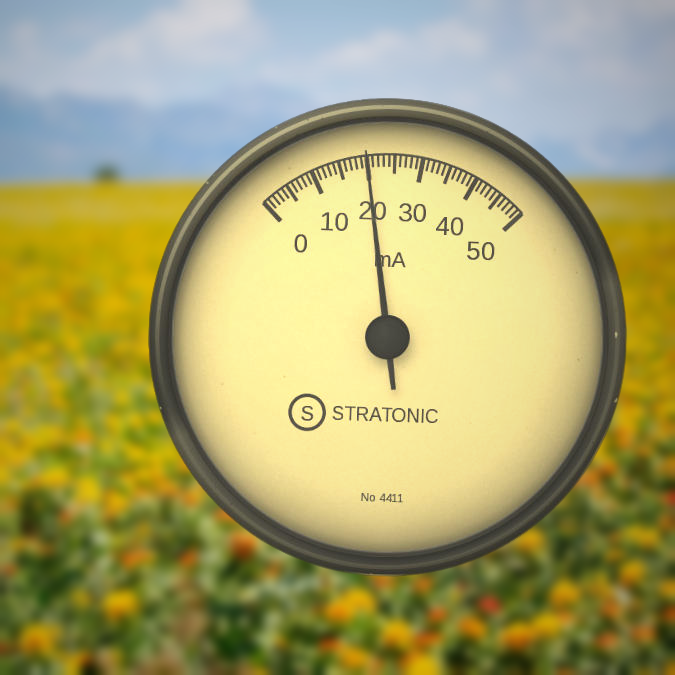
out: 20 mA
